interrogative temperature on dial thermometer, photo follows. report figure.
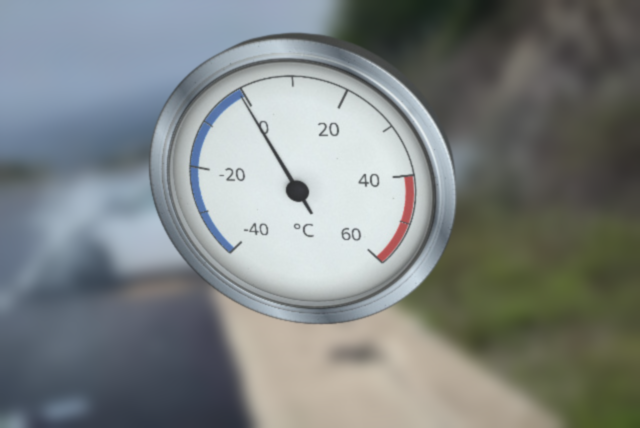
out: 0 °C
